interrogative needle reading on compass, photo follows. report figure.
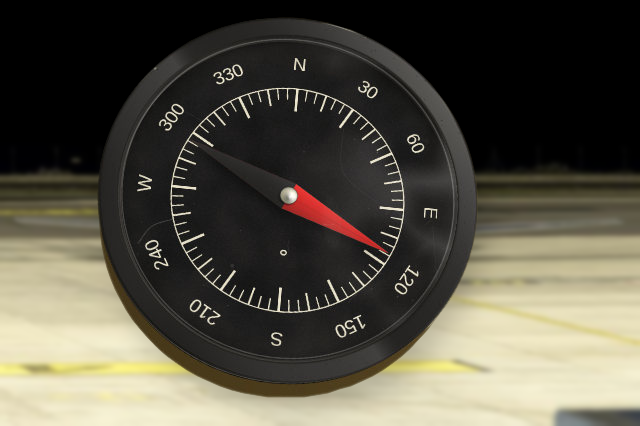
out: 115 °
